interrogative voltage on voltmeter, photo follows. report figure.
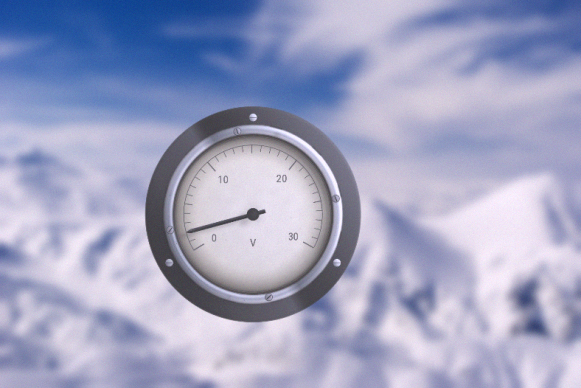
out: 2 V
